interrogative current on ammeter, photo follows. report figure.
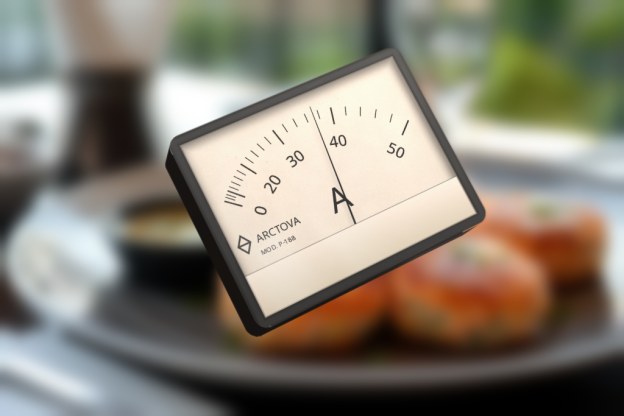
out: 37 A
